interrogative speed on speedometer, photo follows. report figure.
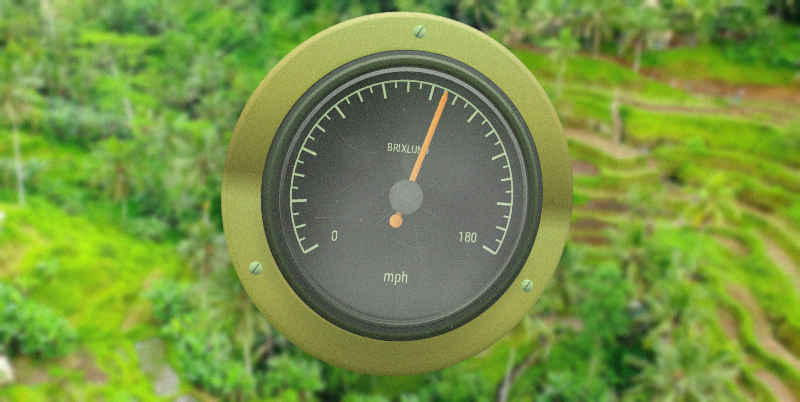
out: 105 mph
